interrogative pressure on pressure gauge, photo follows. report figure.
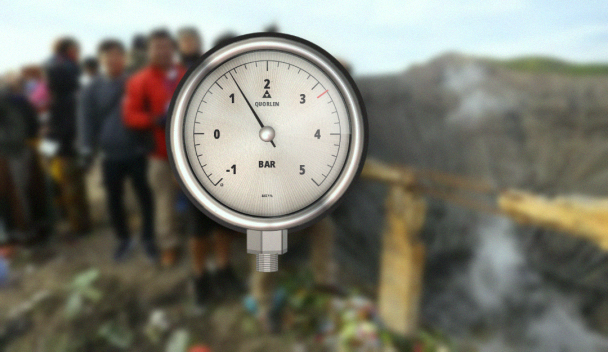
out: 1.3 bar
